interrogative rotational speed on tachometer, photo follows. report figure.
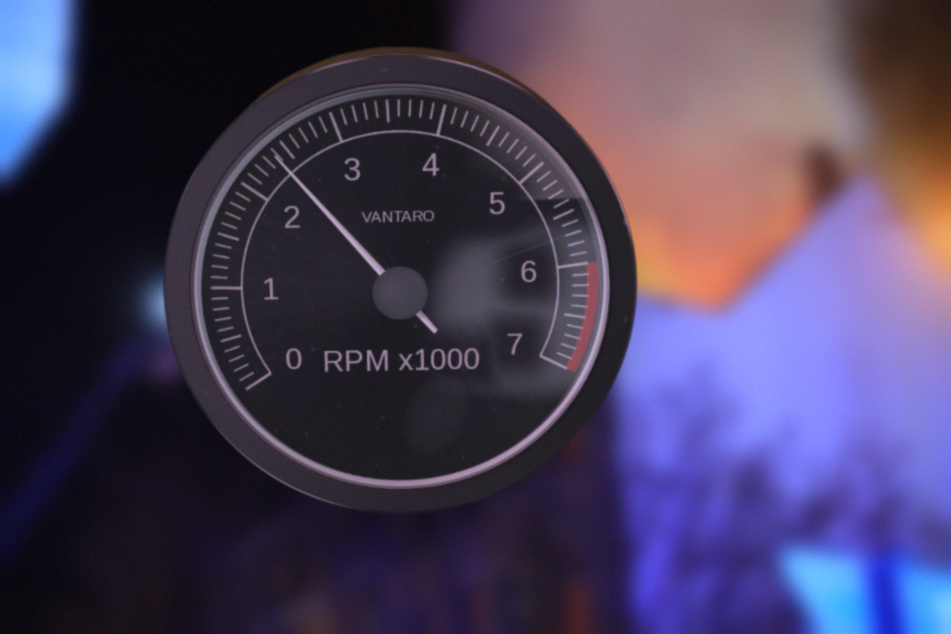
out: 2400 rpm
